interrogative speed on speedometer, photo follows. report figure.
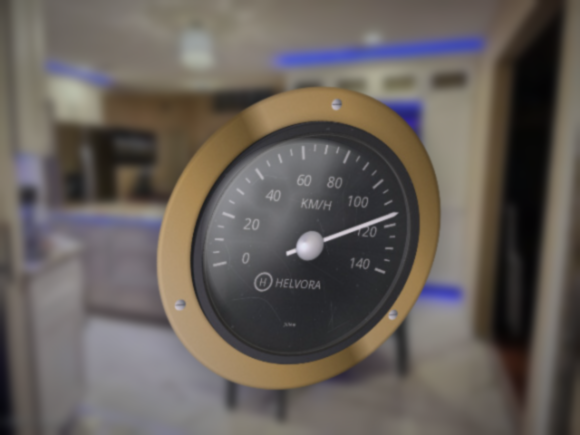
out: 115 km/h
